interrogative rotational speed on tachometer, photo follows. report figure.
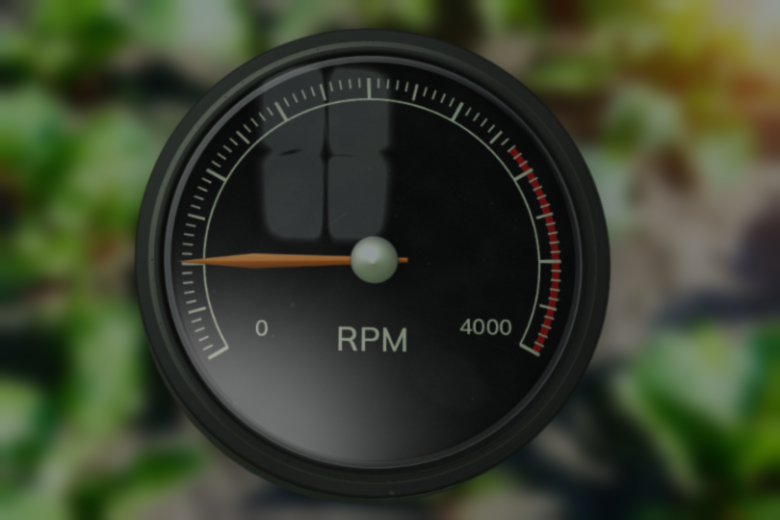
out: 500 rpm
